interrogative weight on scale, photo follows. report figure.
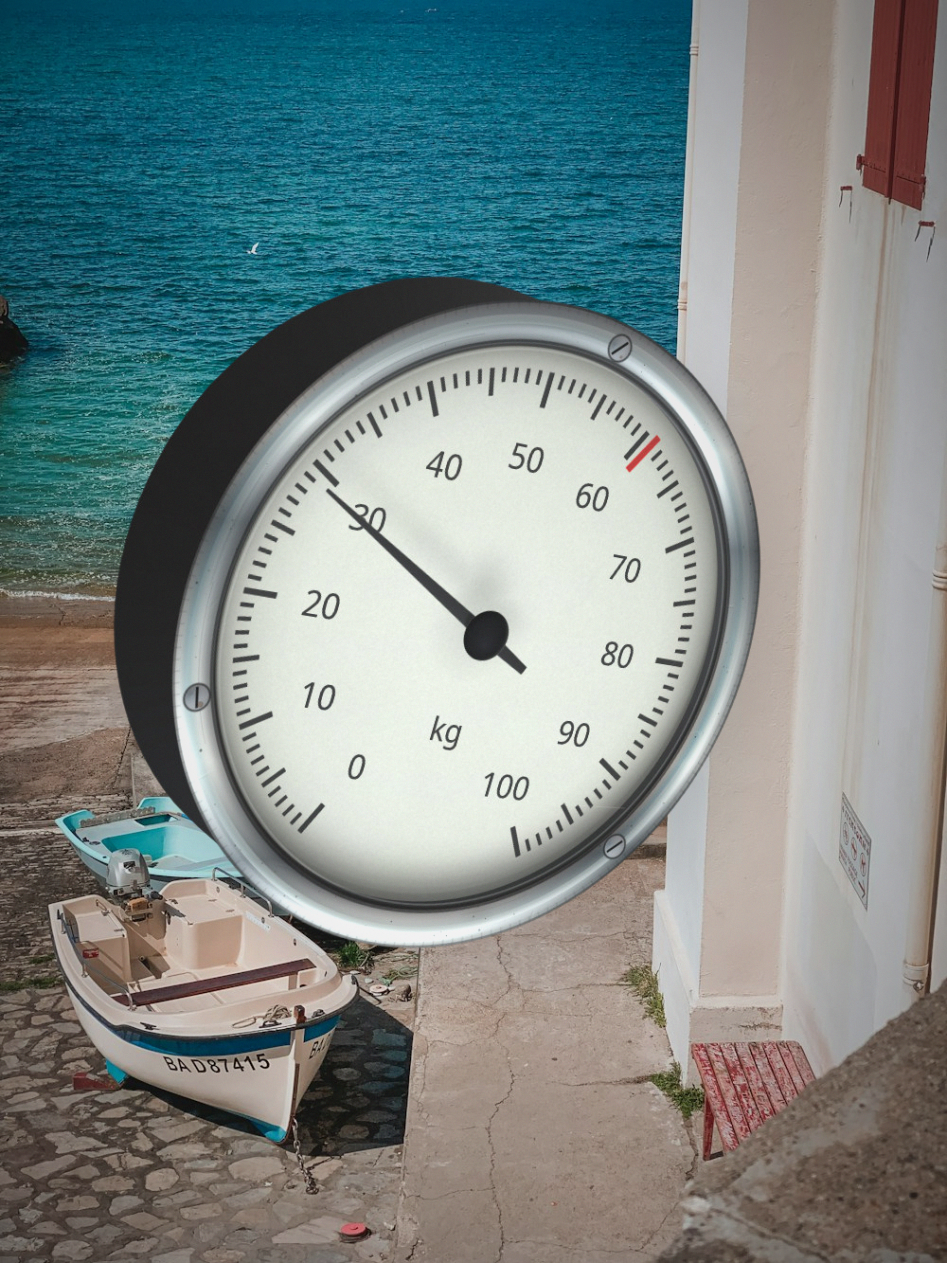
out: 29 kg
